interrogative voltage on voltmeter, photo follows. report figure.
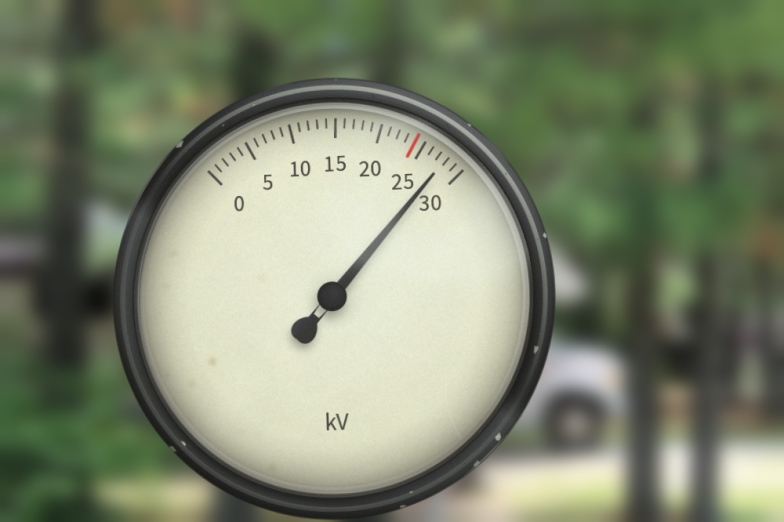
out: 28 kV
